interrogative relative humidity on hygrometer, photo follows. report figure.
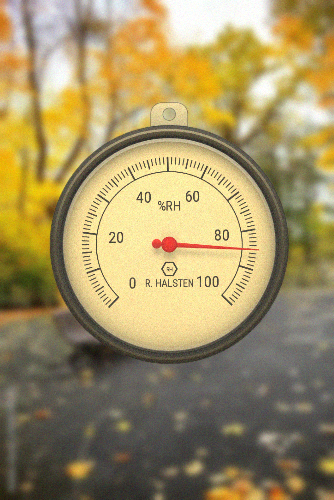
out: 85 %
